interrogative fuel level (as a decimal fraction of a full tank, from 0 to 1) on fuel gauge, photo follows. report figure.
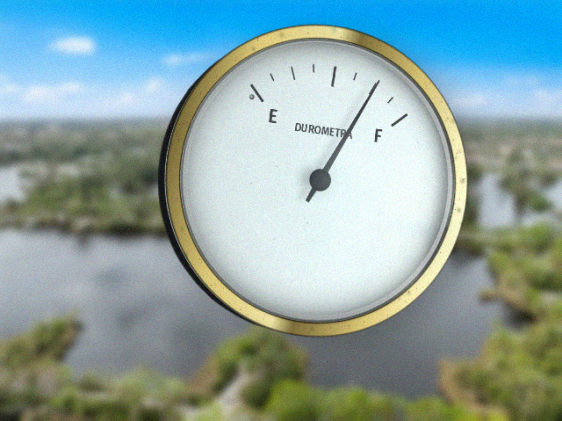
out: 0.75
